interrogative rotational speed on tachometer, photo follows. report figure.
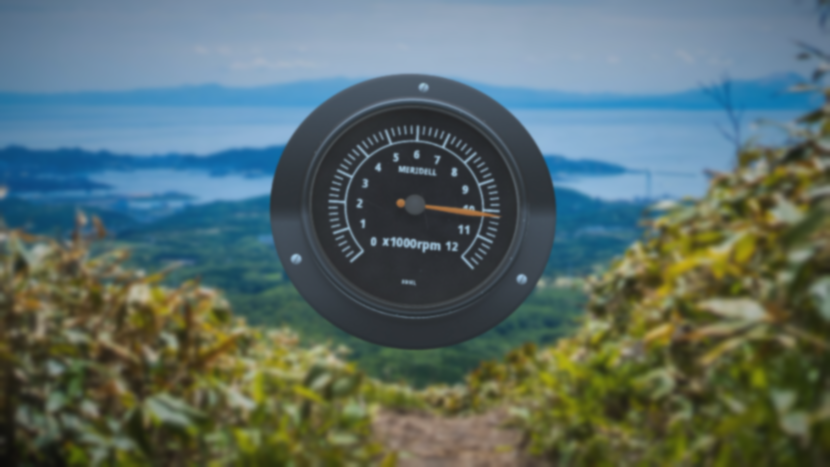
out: 10200 rpm
